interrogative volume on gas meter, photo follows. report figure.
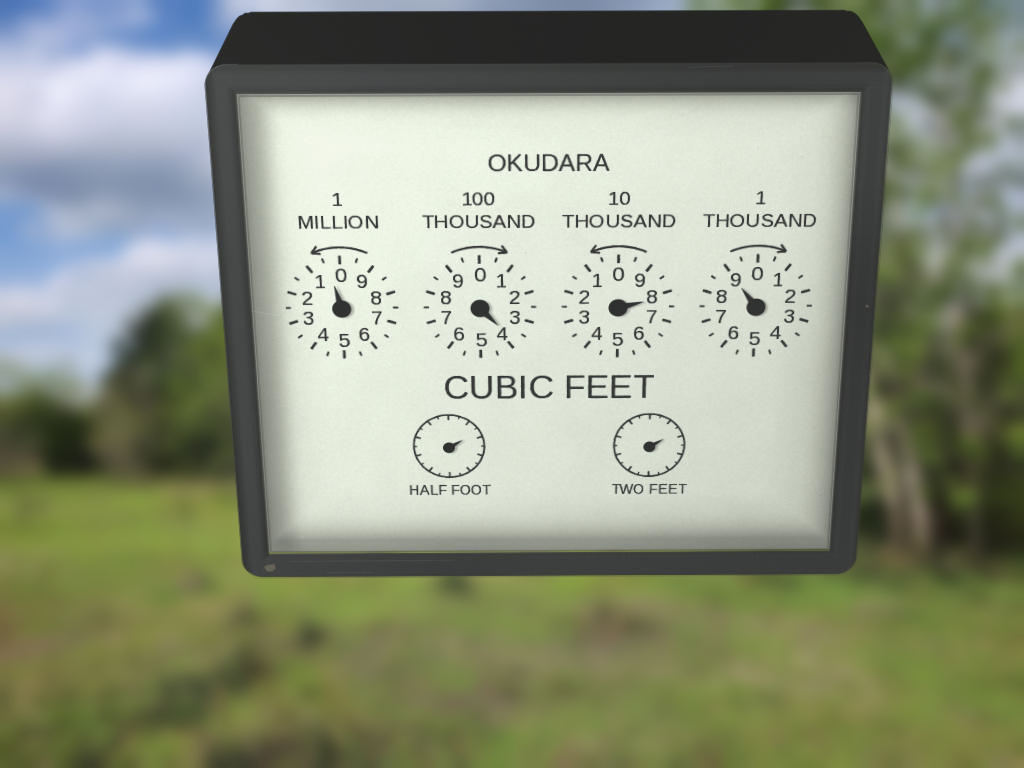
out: 37900 ft³
